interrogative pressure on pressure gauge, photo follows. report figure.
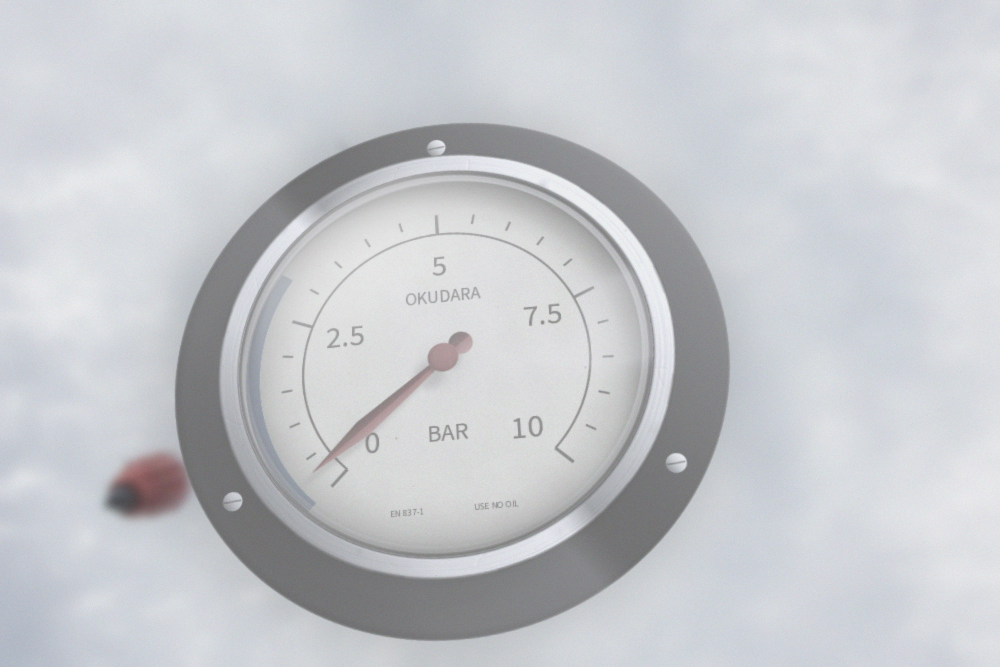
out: 0.25 bar
